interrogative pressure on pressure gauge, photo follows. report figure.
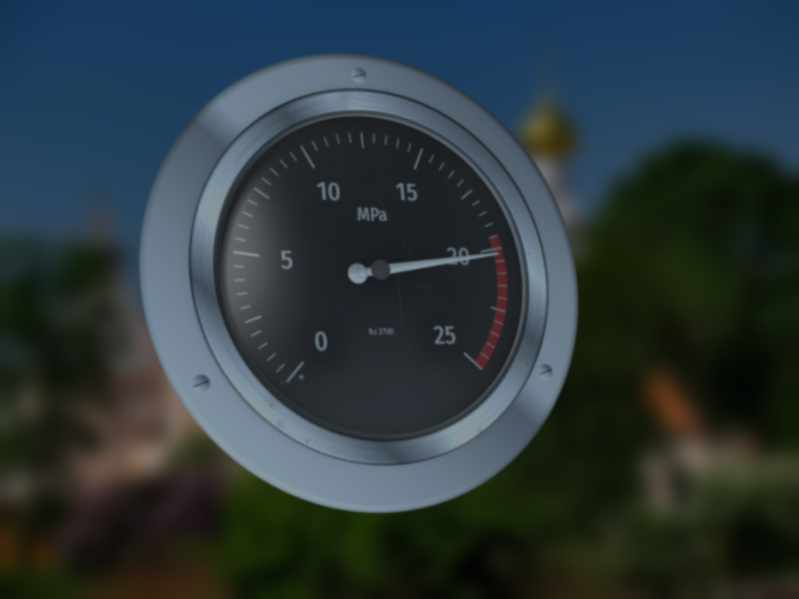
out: 20.25 MPa
